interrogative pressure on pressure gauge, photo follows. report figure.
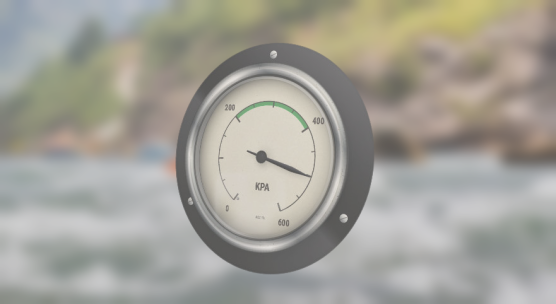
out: 500 kPa
